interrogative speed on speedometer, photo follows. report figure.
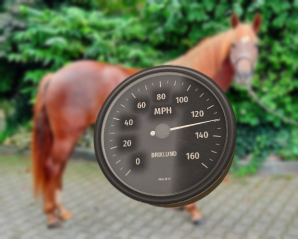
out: 130 mph
